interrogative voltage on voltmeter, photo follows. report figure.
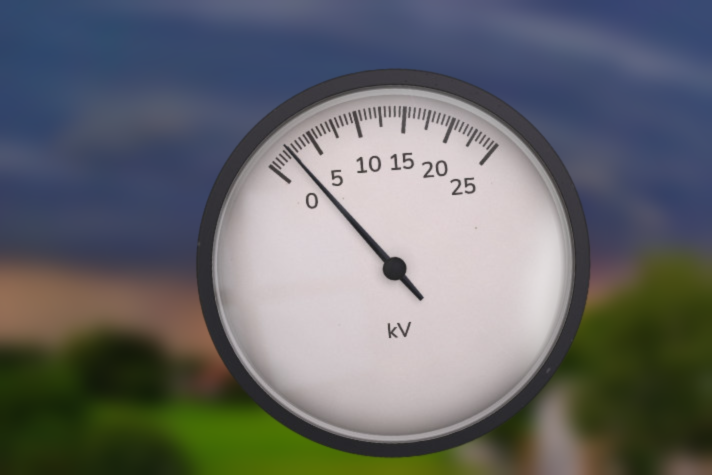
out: 2.5 kV
